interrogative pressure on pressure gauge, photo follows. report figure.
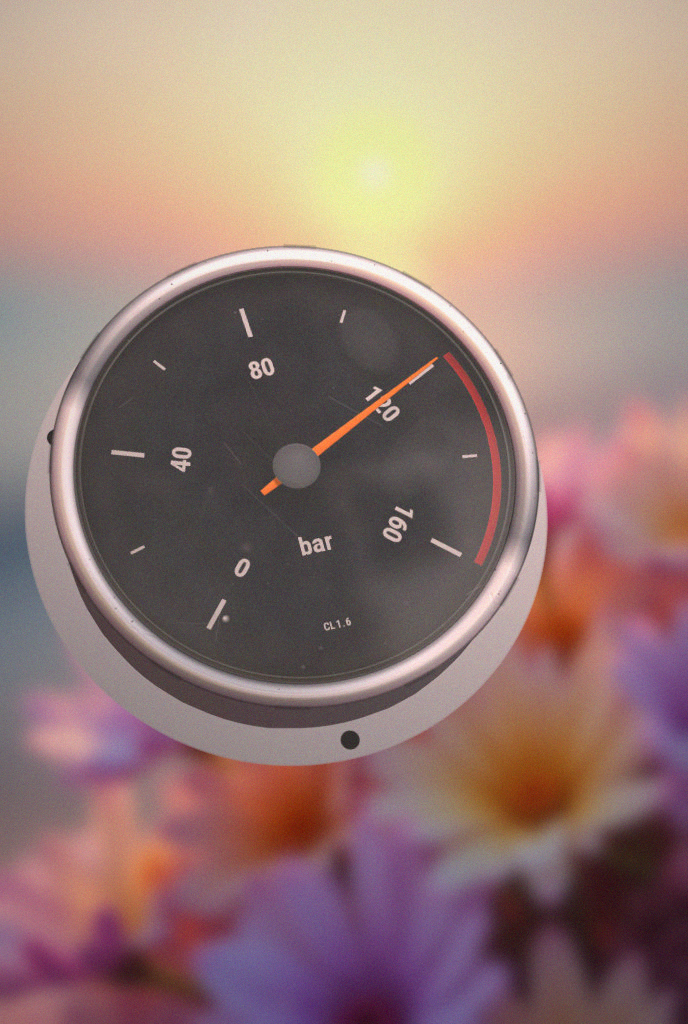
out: 120 bar
